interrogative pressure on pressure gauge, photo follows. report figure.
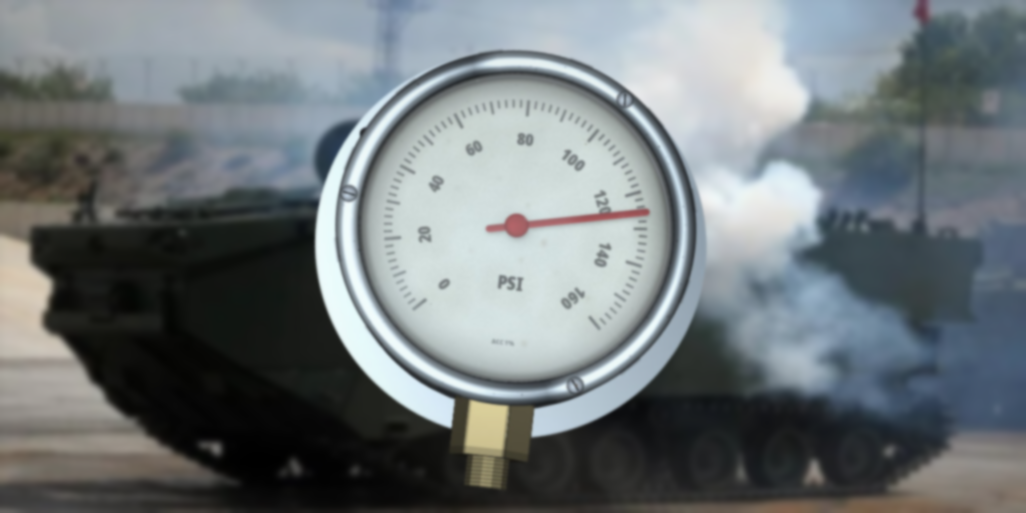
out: 126 psi
